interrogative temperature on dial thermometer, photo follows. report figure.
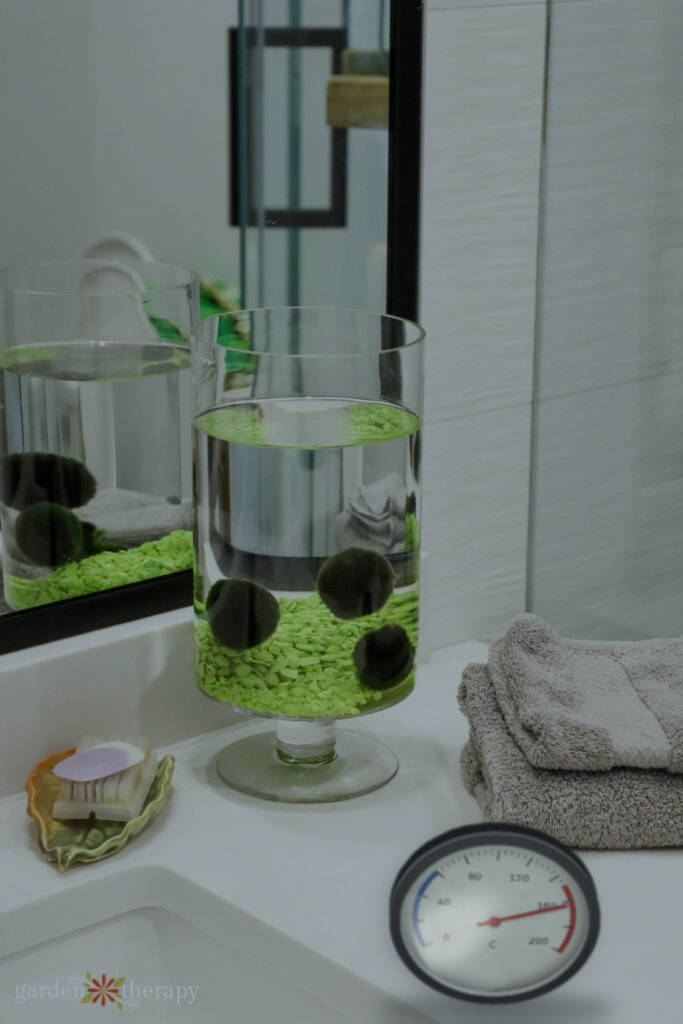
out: 160 °C
